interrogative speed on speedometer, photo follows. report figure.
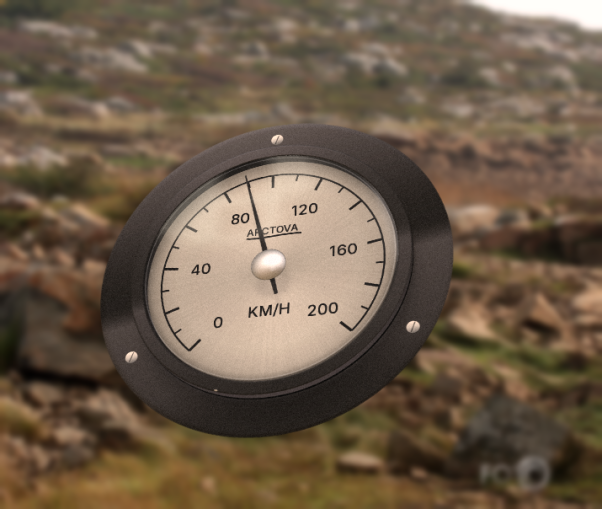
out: 90 km/h
